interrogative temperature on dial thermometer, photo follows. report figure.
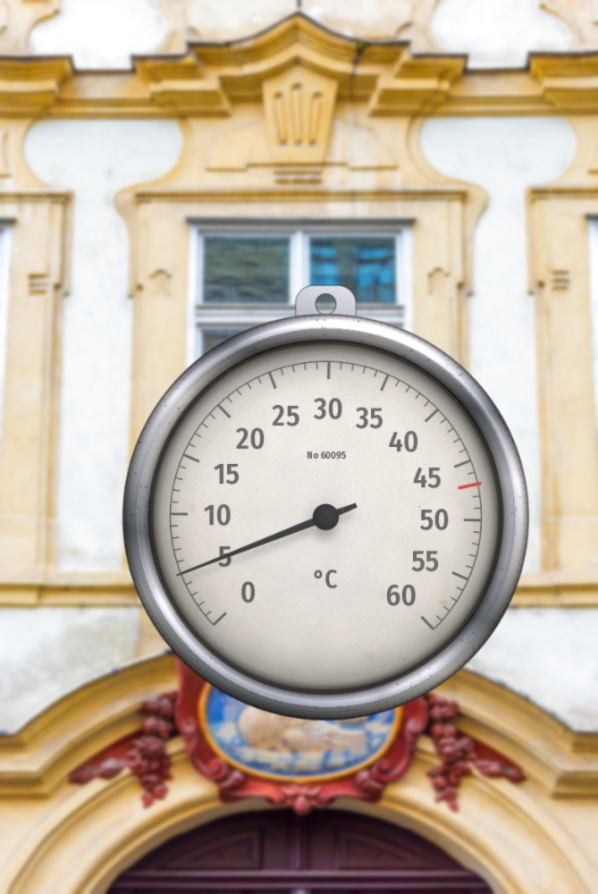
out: 5 °C
